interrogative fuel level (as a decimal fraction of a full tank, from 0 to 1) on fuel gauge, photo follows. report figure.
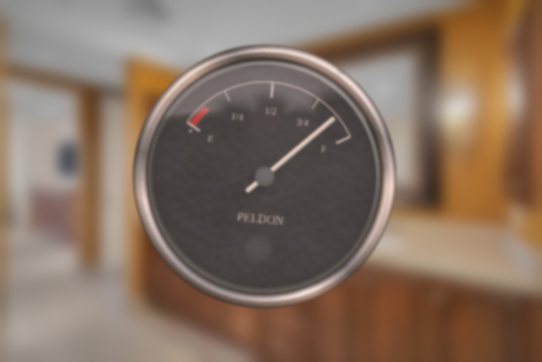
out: 0.875
